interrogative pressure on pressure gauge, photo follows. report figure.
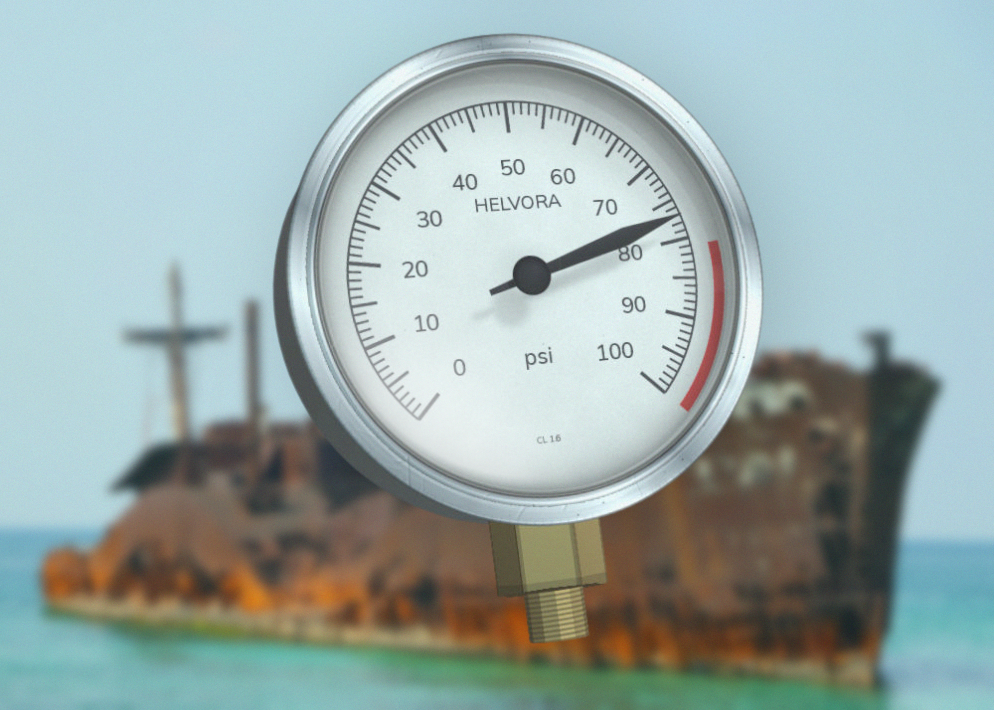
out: 77 psi
